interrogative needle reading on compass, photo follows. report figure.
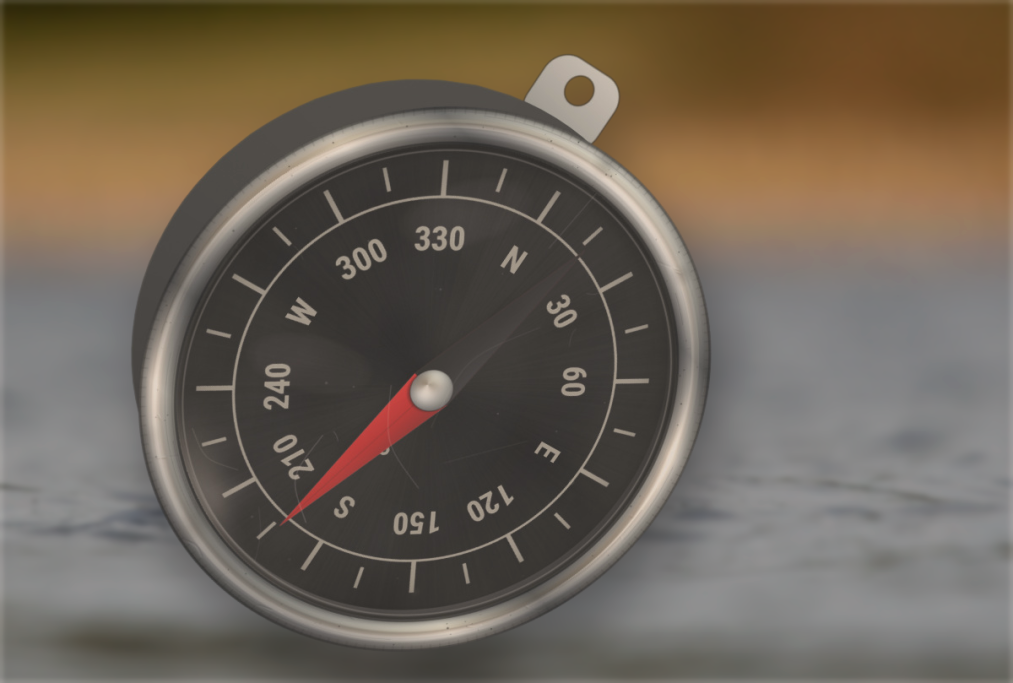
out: 195 °
